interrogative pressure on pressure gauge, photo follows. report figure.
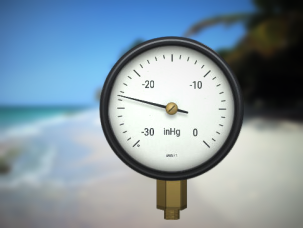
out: -23.5 inHg
